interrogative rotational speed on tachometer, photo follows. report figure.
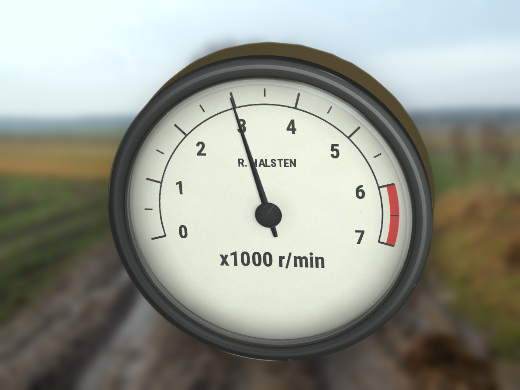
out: 3000 rpm
